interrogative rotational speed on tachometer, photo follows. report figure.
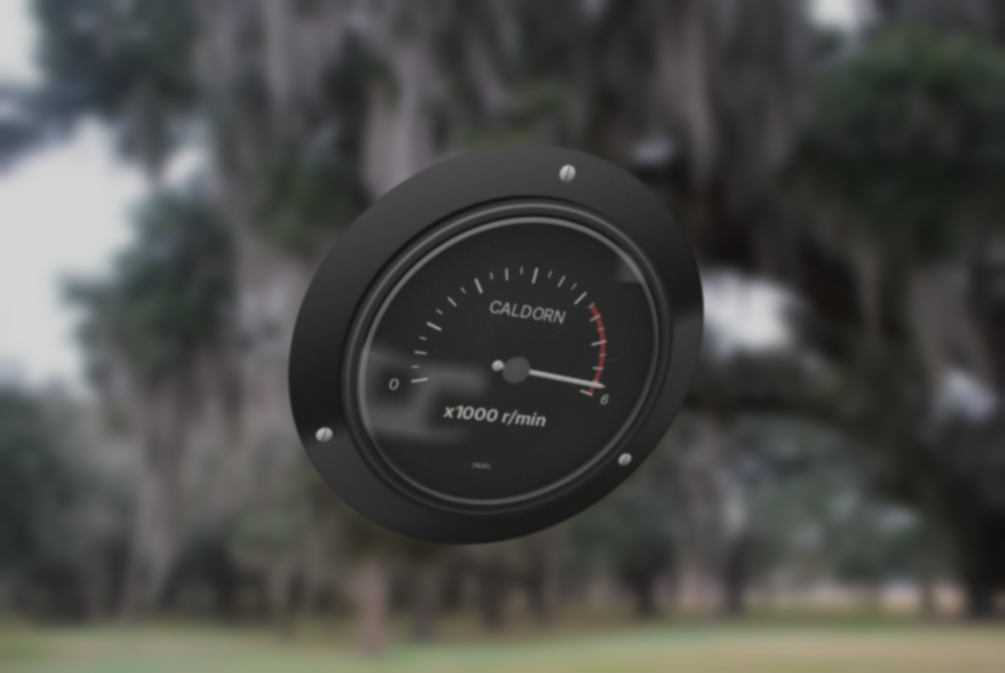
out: 5750 rpm
